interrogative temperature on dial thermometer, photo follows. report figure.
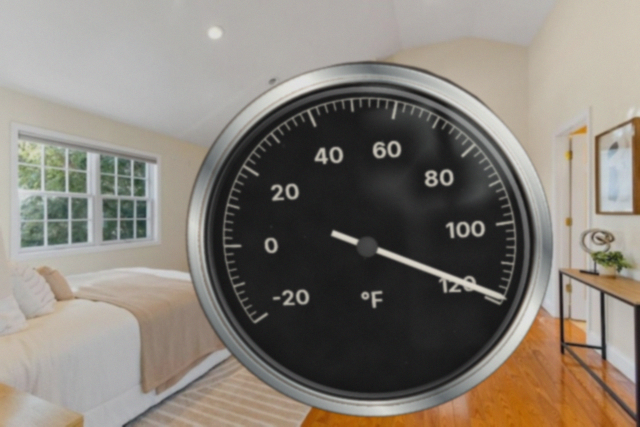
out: 118 °F
